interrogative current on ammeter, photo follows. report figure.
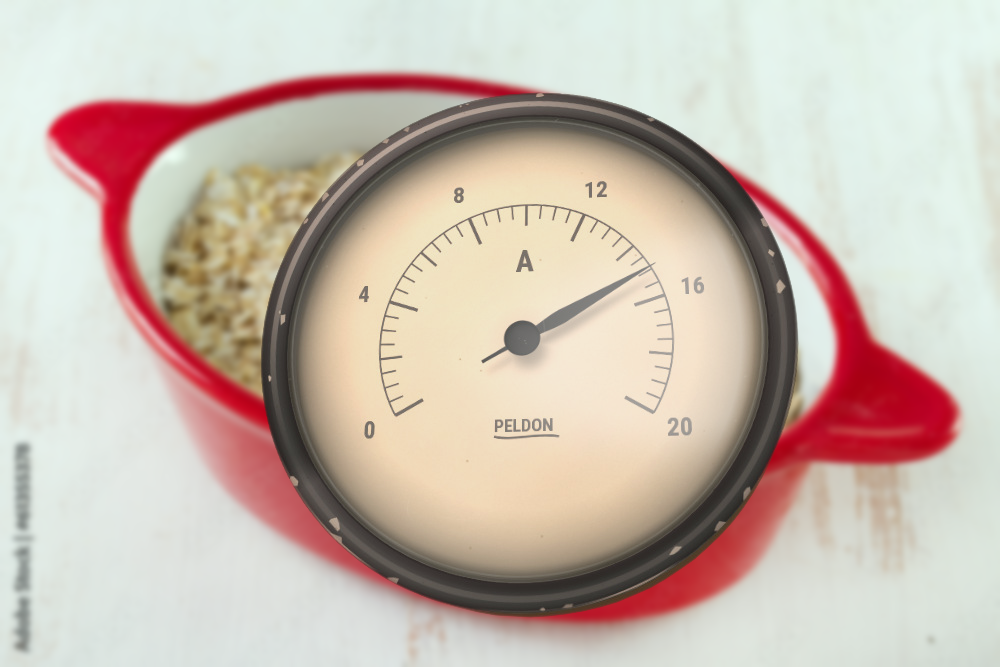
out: 15 A
